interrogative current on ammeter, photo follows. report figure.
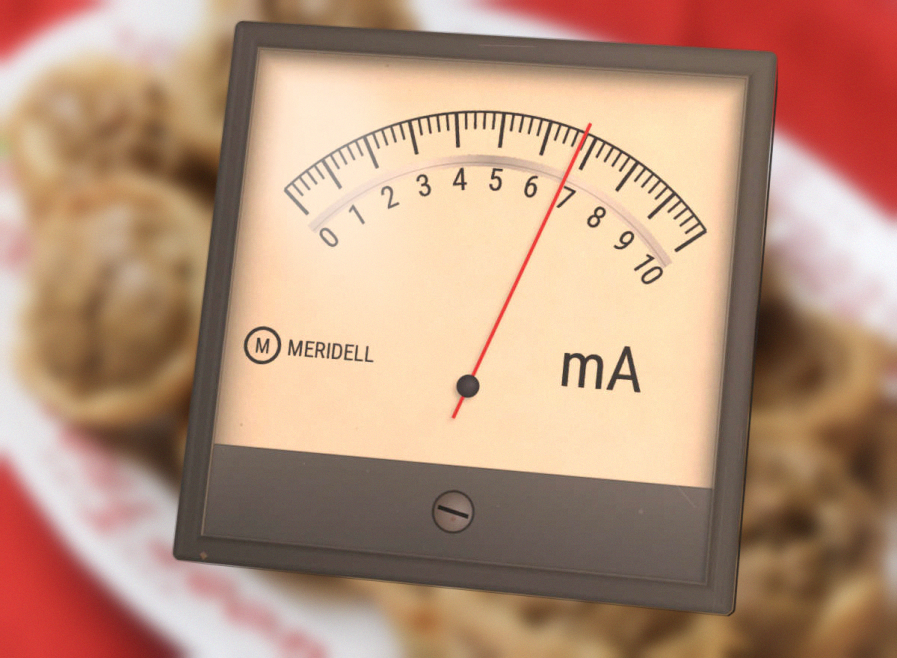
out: 6.8 mA
